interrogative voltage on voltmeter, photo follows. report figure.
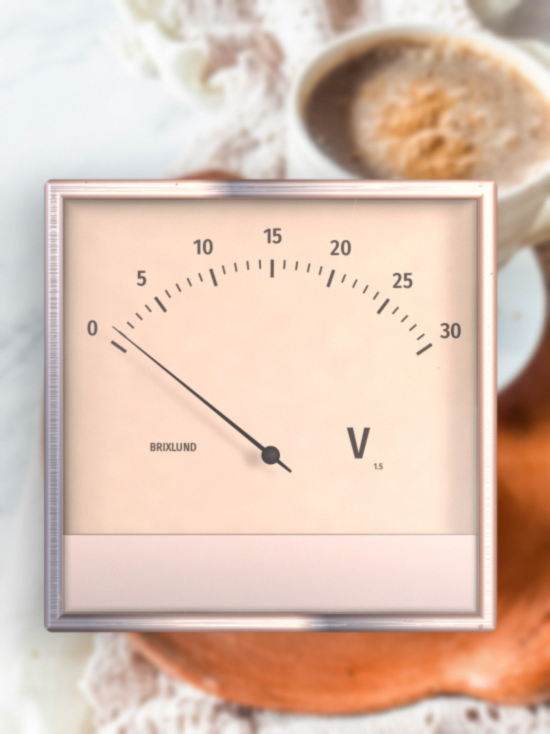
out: 1 V
